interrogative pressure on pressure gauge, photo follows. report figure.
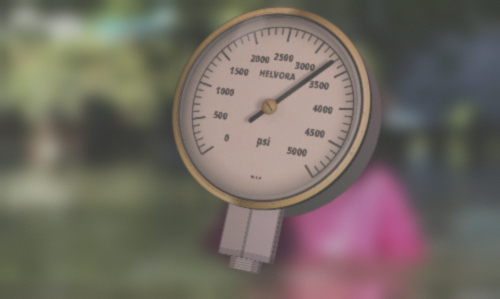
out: 3300 psi
